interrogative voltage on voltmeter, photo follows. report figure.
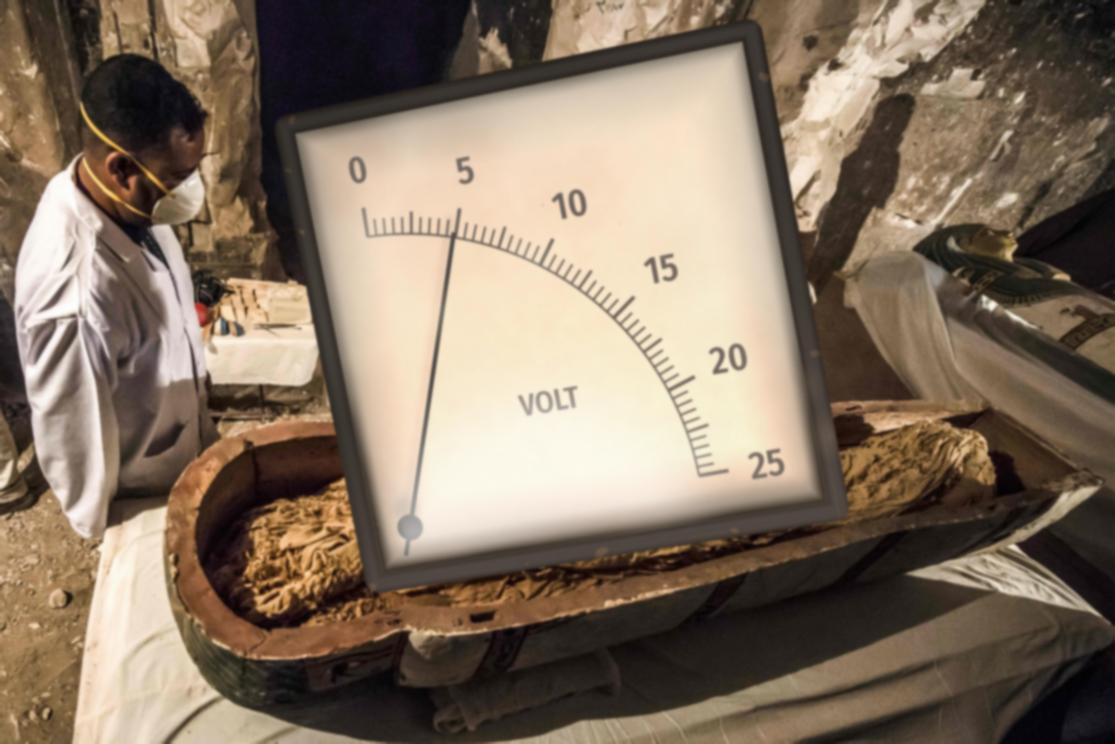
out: 5 V
